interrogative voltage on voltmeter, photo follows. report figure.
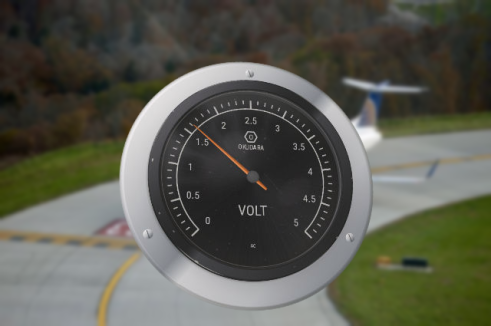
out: 1.6 V
